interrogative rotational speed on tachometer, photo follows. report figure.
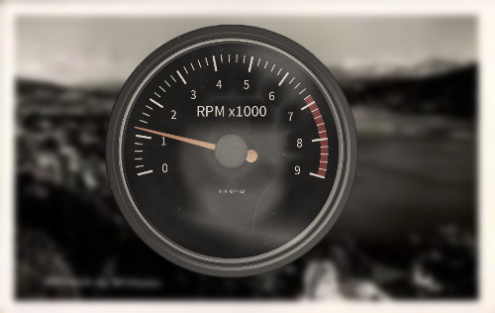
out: 1200 rpm
